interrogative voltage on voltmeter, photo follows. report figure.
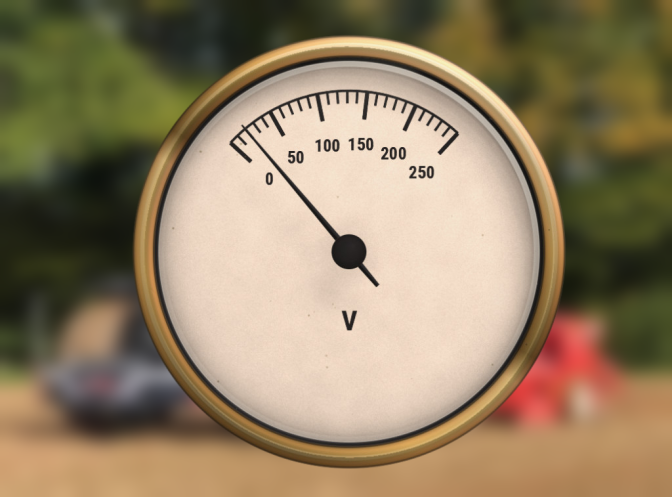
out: 20 V
